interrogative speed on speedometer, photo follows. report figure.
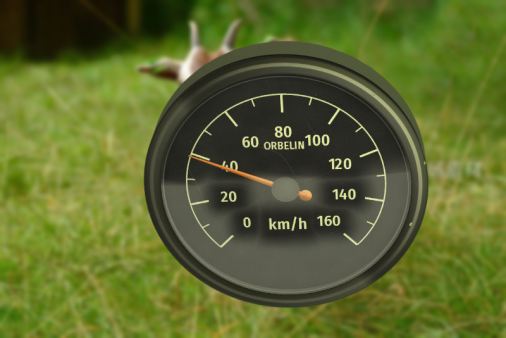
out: 40 km/h
